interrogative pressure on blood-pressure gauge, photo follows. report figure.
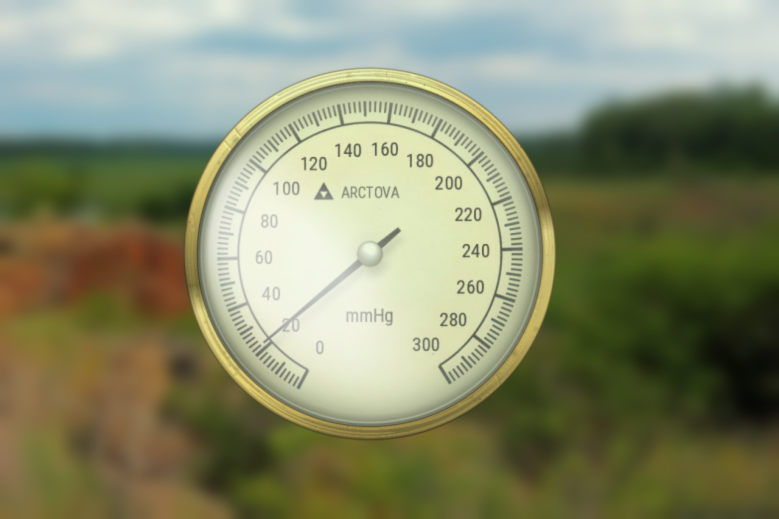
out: 22 mmHg
